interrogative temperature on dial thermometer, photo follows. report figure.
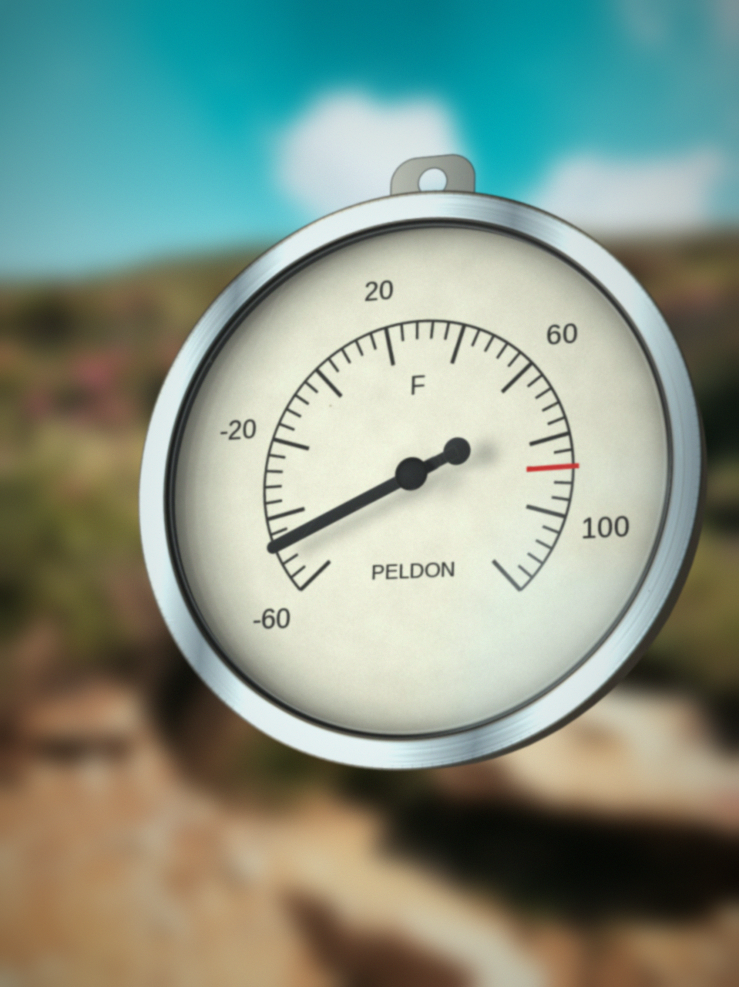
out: -48 °F
